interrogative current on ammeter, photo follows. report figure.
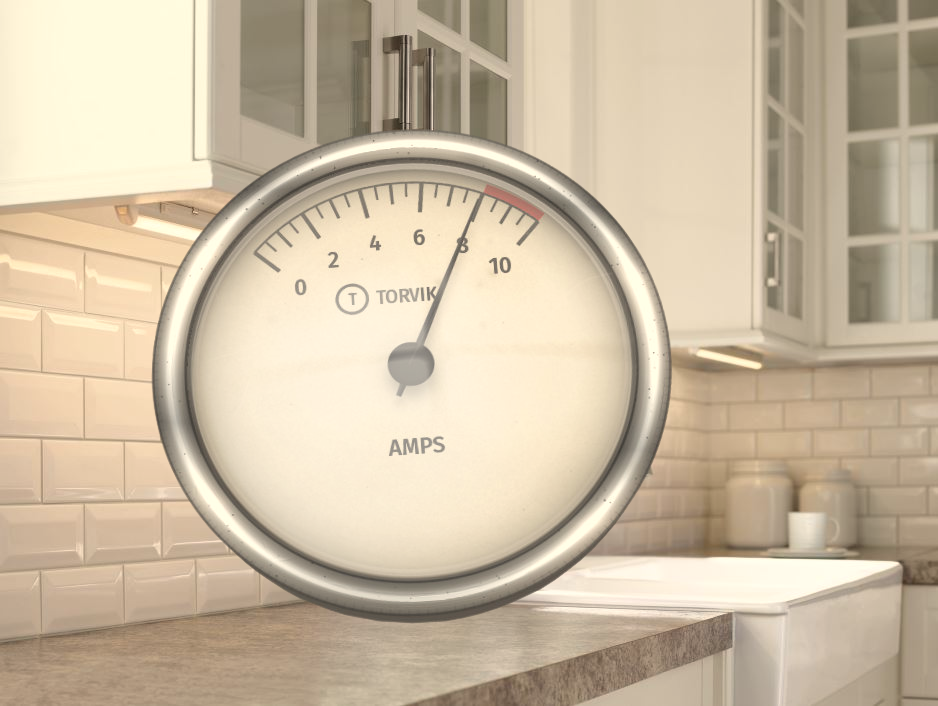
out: 8 A
